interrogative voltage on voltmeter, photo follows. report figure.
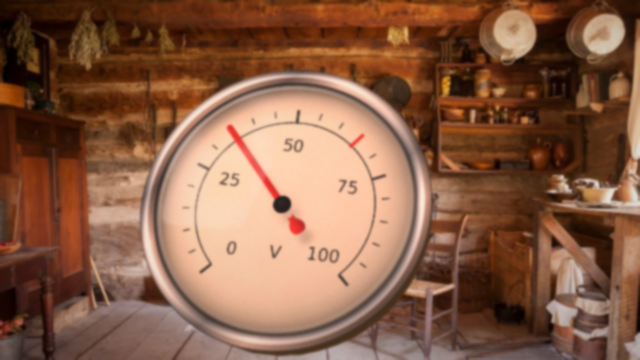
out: 35 V
